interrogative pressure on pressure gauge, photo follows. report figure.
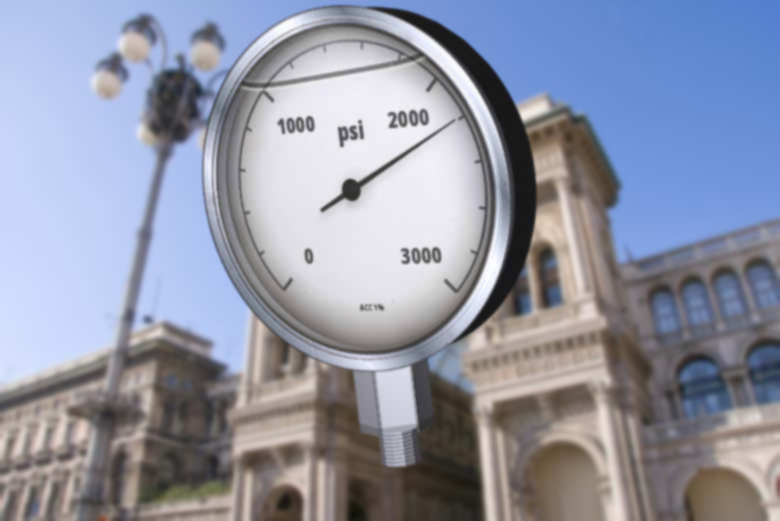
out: 2200 psi
